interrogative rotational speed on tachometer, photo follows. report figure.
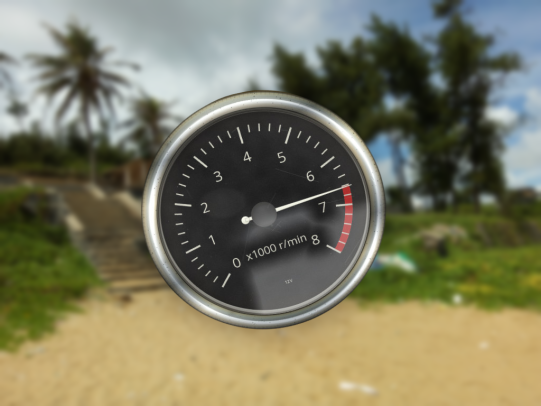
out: 6600 rpm
